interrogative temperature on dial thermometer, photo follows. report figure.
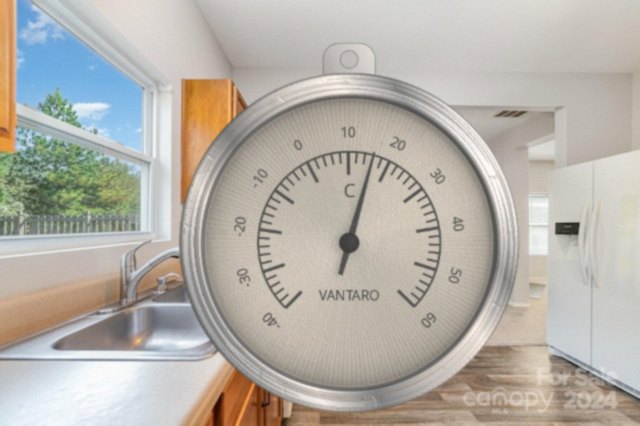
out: 16 °C
